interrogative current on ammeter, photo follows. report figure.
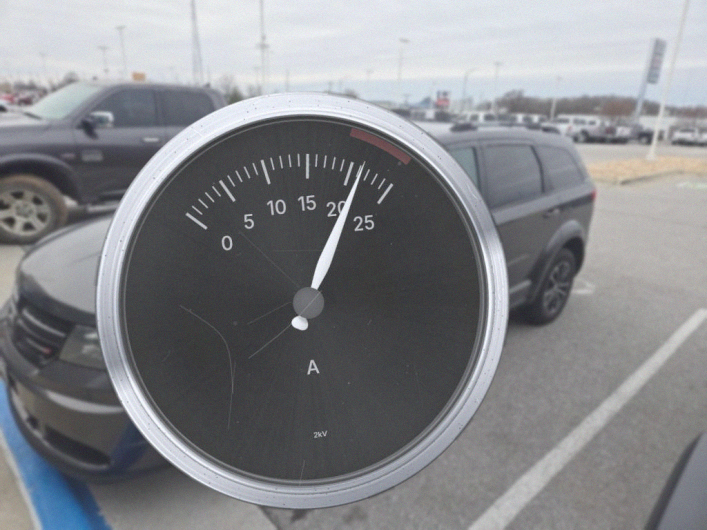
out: 21 A
